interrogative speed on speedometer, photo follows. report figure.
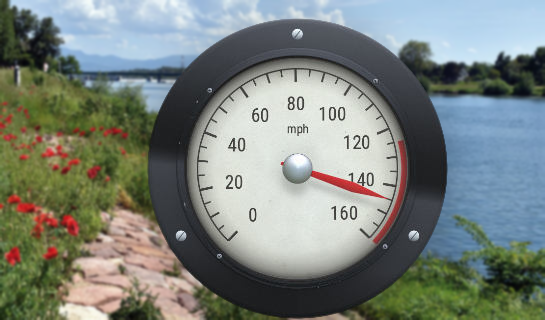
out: 145 mph
